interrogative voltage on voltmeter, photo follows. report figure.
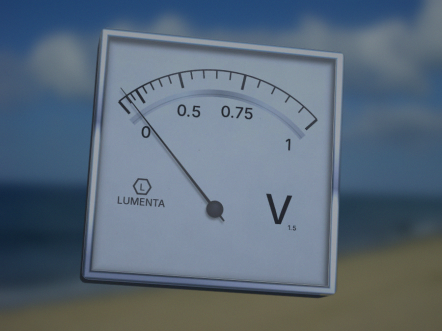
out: 0.15 V
